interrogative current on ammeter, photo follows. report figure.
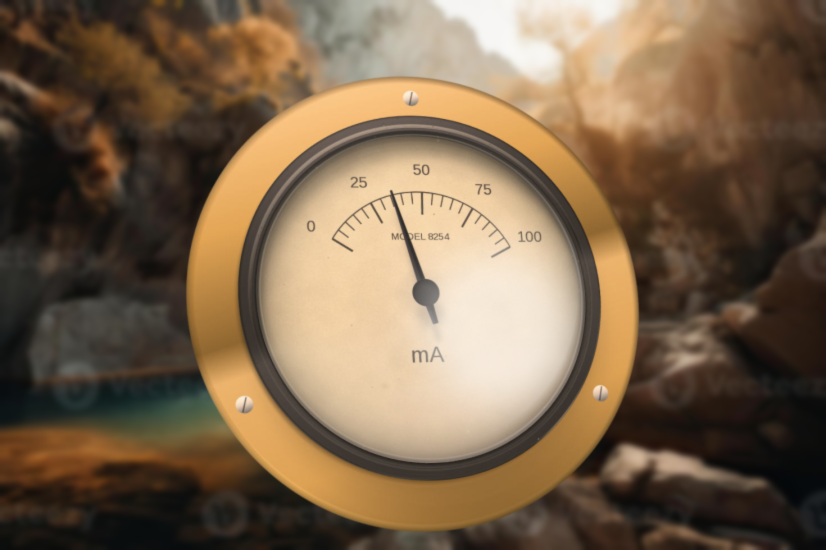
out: 35 mA
